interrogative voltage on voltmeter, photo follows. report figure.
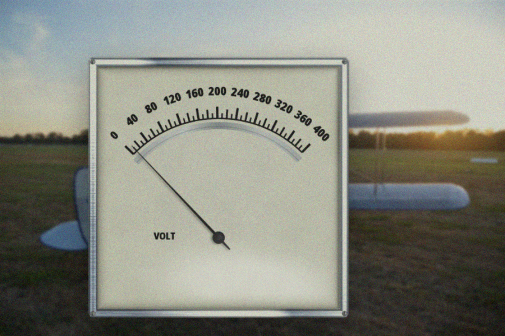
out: 10 V
